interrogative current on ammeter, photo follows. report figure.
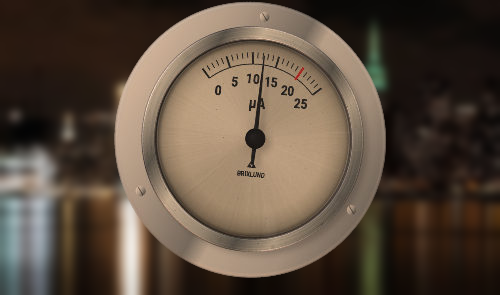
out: 12 µA
